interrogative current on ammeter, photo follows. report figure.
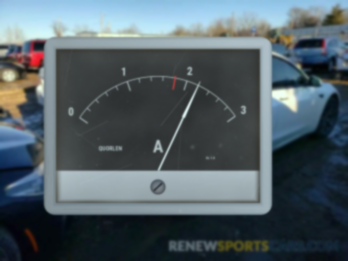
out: 2.2 A
